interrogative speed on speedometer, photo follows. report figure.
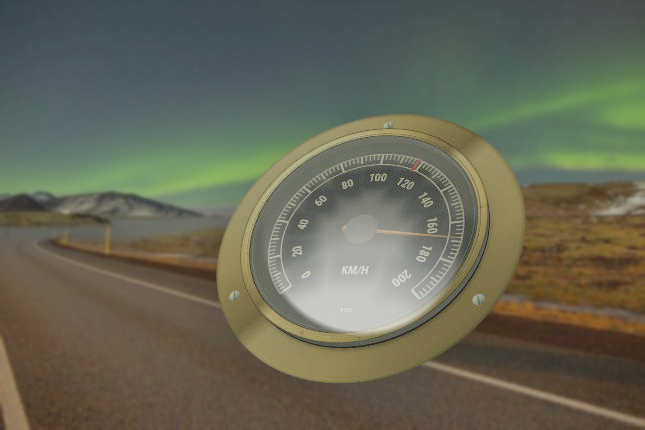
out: 170 km/h
